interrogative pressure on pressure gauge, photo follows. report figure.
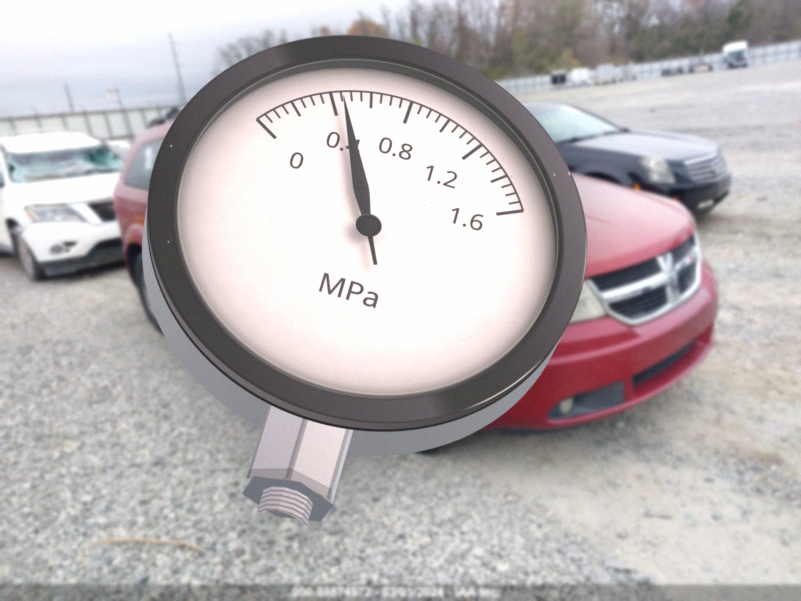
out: 0.45 MPa
